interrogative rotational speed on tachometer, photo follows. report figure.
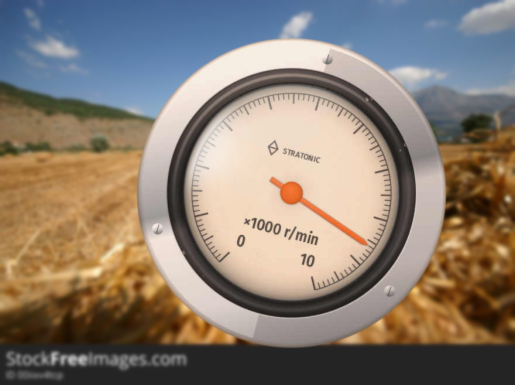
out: 8600 rpm
